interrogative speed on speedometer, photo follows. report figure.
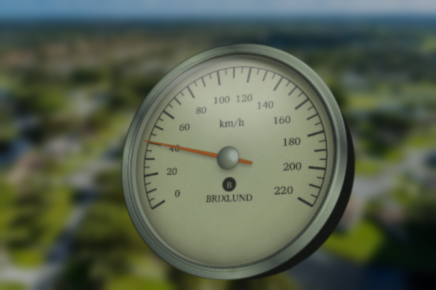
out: 40 km/h
